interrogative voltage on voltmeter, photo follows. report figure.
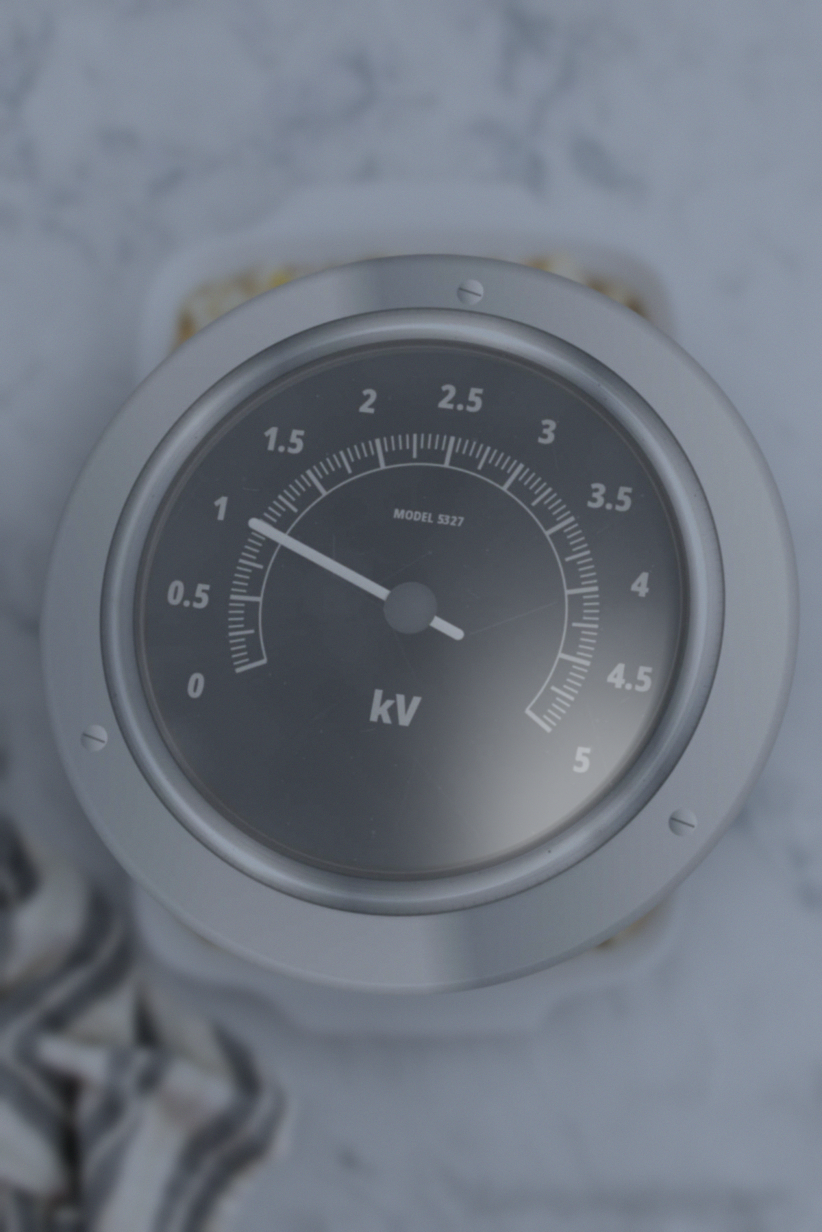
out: 1 kV
